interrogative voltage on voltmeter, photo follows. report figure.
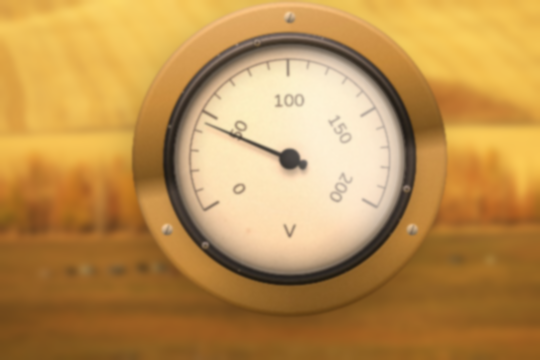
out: 45 V
